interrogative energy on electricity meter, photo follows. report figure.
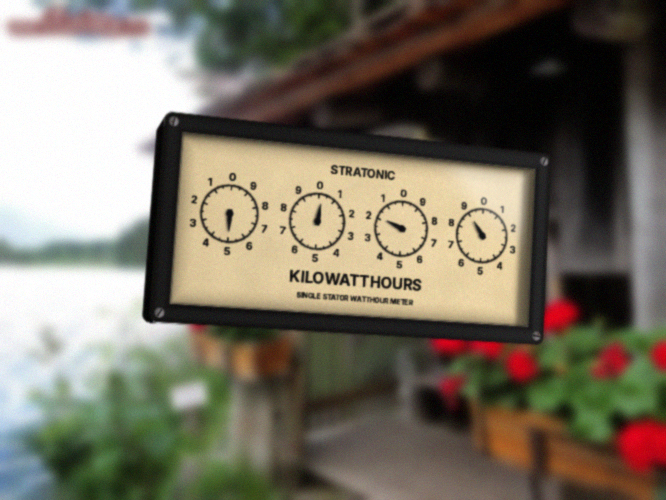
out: 5019 kWh
